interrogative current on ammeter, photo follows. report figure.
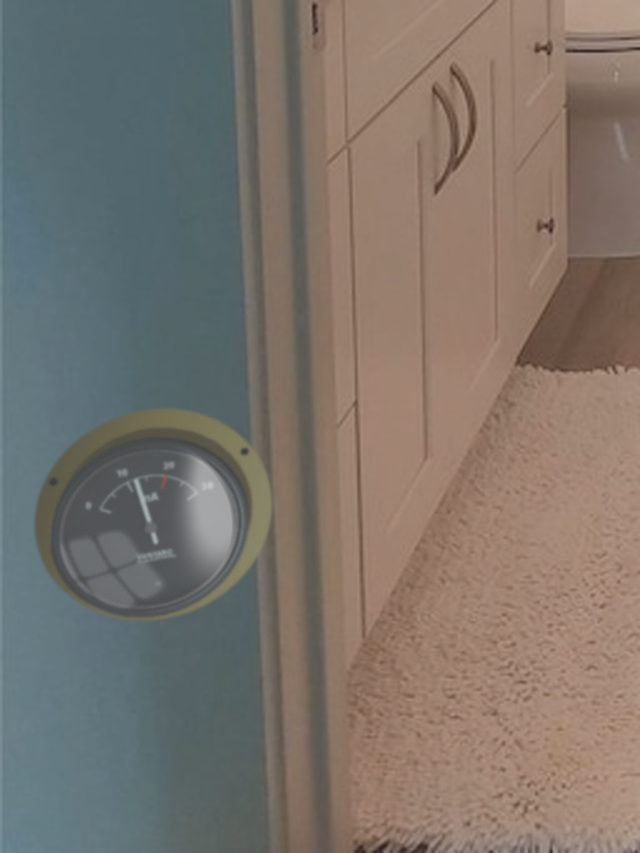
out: 12.5 mA
